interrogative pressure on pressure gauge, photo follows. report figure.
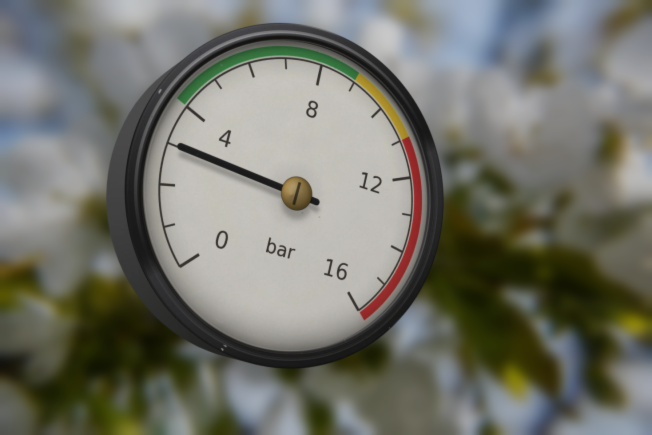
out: 3 bar
